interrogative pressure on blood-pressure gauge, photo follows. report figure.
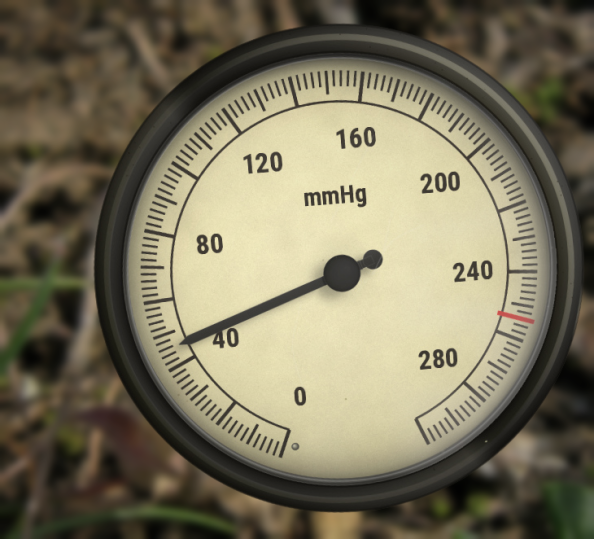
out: 46 mmHg
